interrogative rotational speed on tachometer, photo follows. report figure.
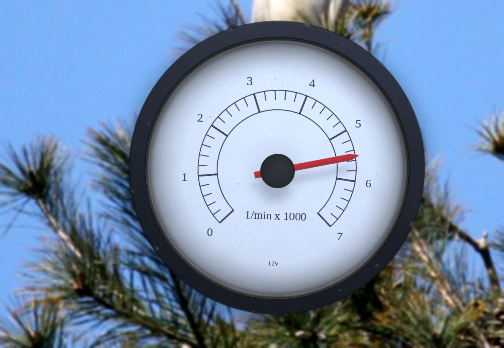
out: 5500 rpm
